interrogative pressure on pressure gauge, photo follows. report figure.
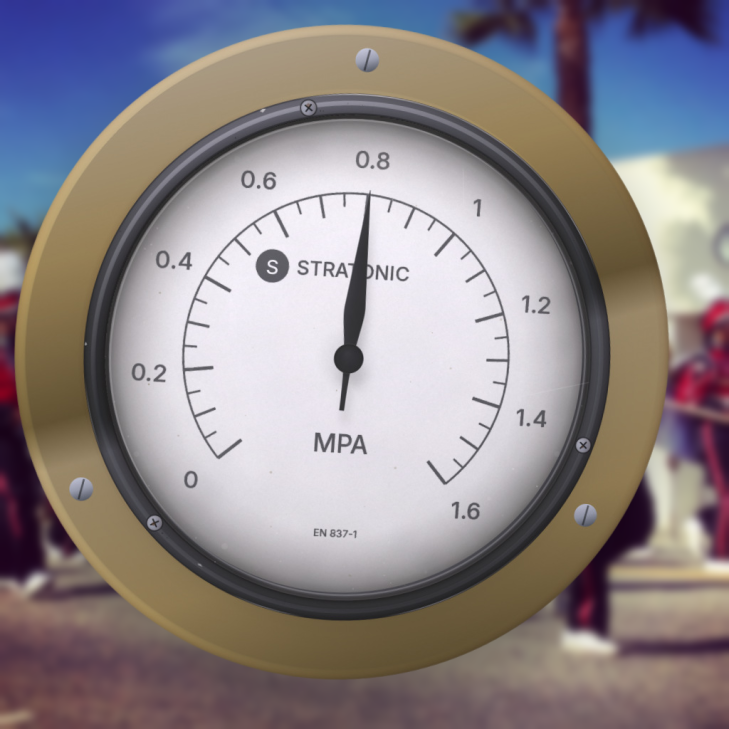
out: 0.8 MPa
